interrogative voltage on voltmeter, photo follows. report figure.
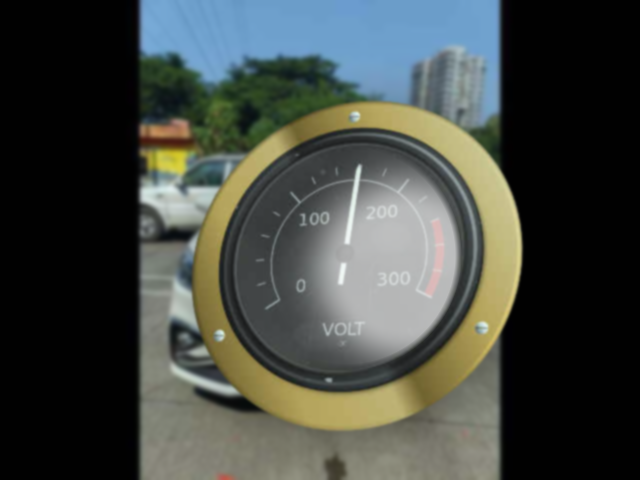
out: 160 V
